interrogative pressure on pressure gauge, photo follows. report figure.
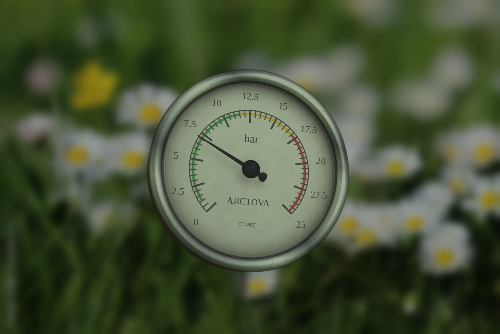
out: 7 bar
